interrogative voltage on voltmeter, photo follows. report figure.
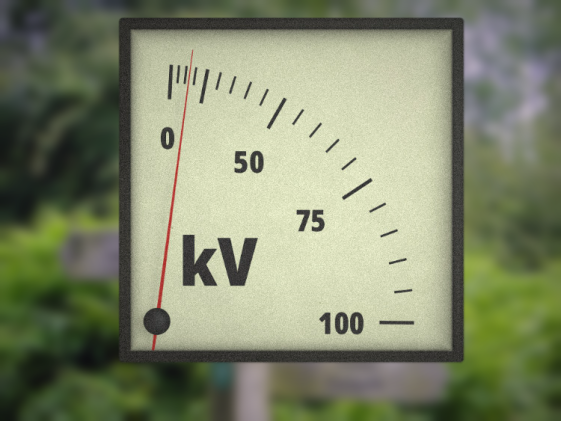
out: 17.5 kV
